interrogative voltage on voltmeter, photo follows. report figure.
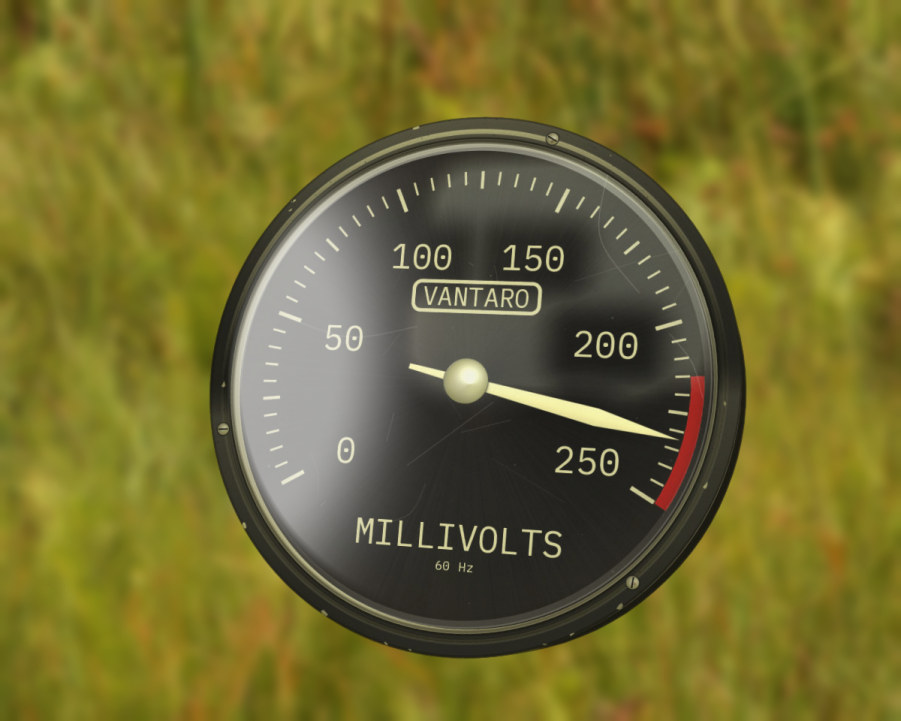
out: 232.5 mV
